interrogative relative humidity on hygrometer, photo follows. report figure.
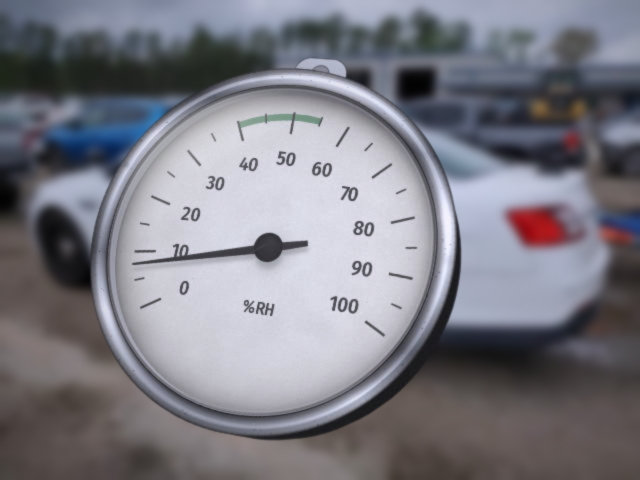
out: 7.5 %
